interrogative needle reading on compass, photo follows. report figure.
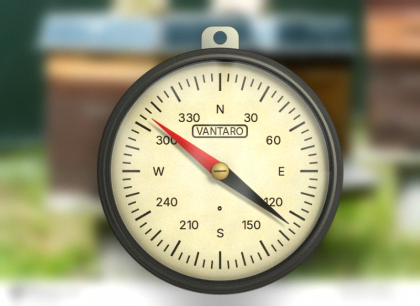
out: 307.5 °
